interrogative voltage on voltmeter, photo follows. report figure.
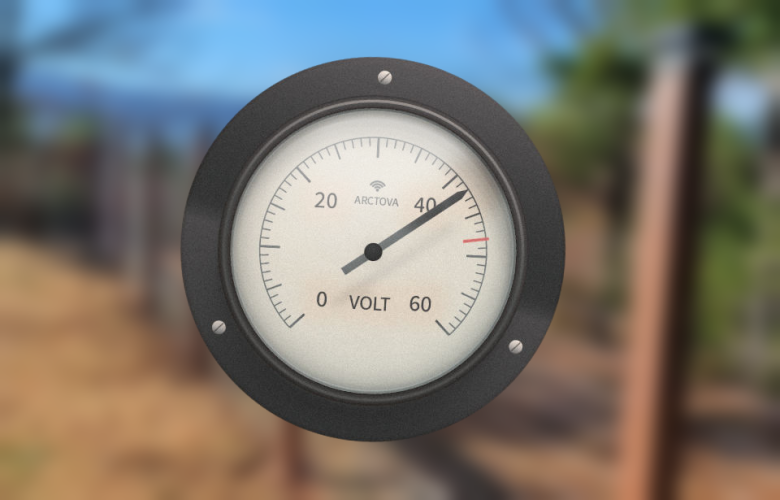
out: 42 V
